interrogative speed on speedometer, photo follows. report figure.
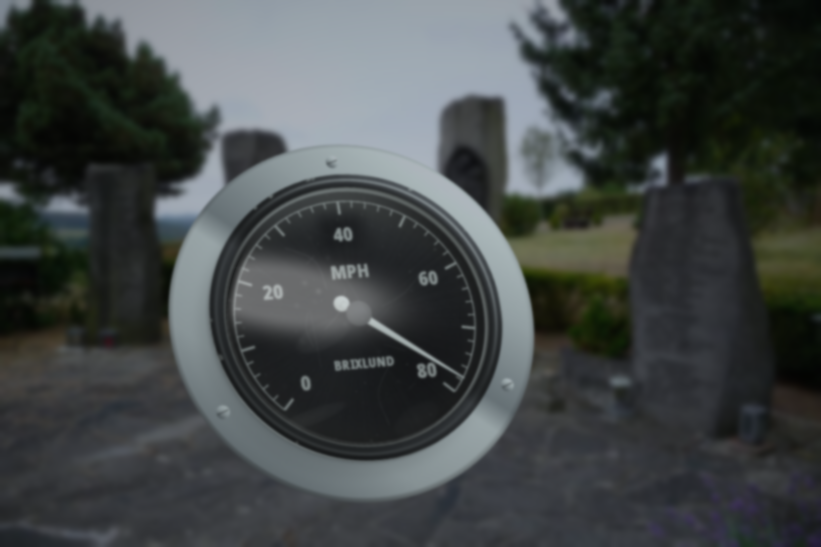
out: 78 mph
